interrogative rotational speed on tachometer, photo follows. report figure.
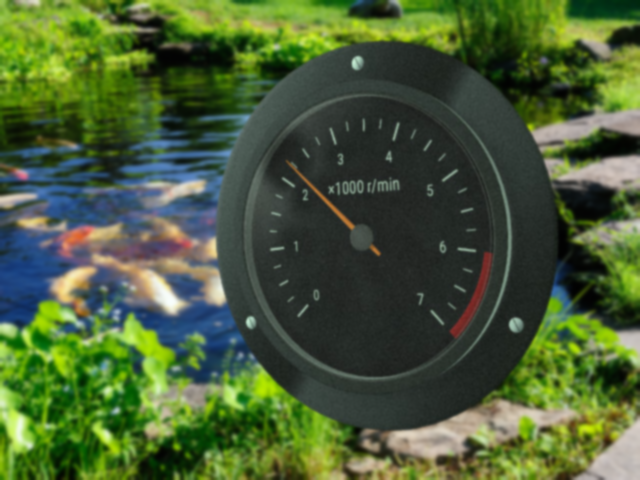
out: 2250 rpm
